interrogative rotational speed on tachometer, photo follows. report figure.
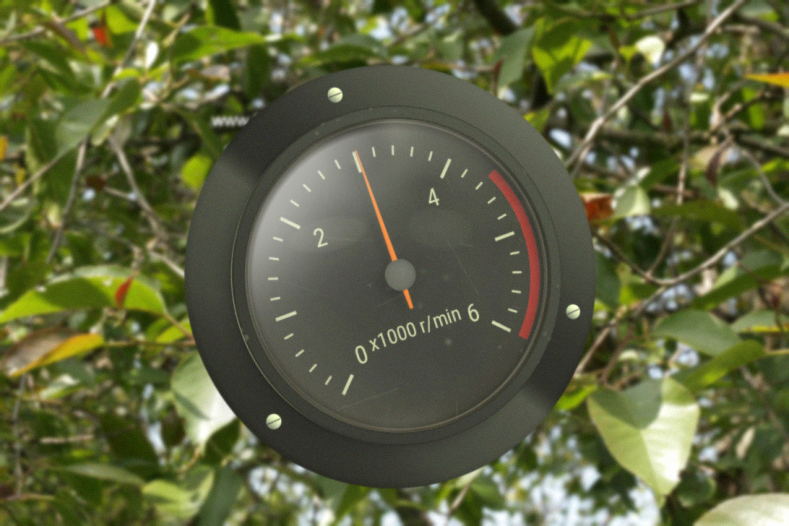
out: 3000 rpm
